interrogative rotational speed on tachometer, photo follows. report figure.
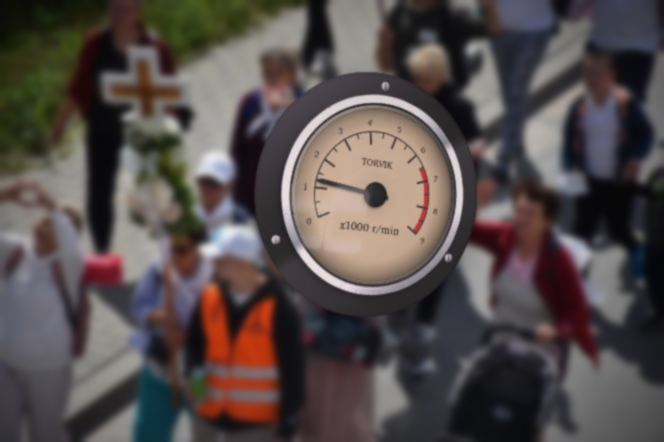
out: 1250 rpm
